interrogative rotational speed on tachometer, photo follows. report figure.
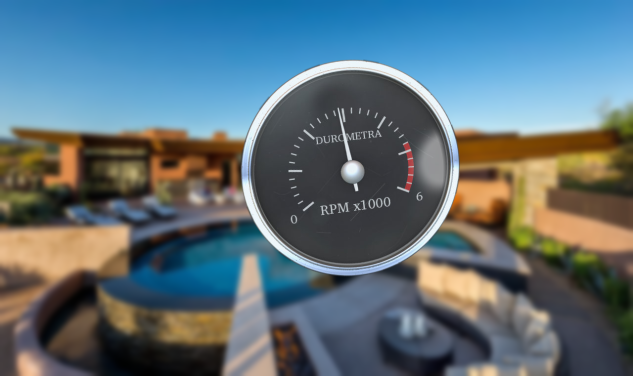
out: 2900 rpm
